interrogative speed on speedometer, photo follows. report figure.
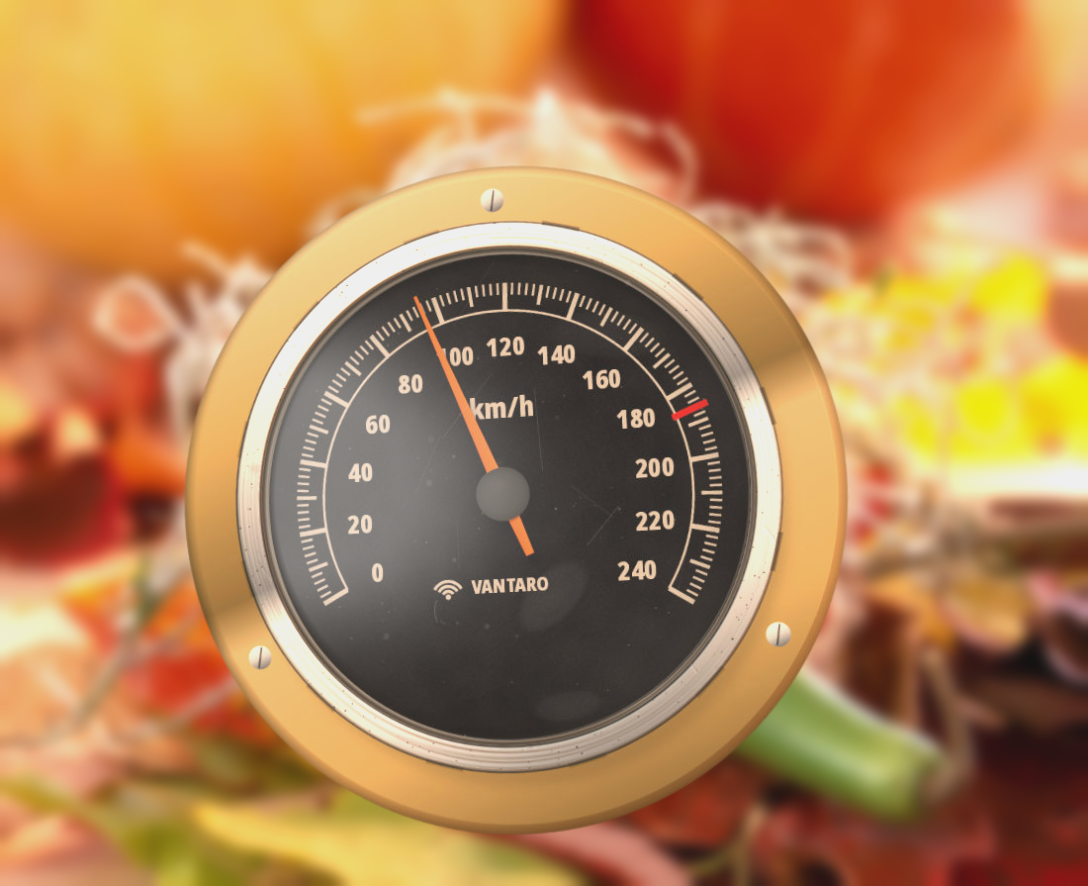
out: 96 km/h
